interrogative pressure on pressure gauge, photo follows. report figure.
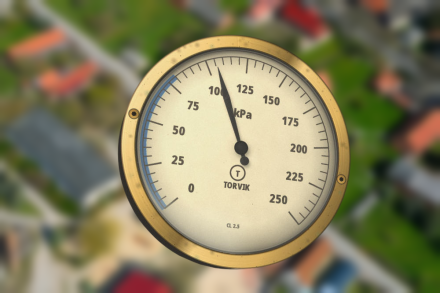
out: 105 kPa
